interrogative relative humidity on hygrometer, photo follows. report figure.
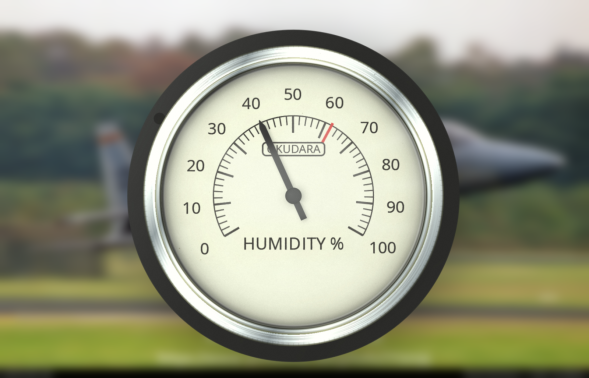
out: 40 %
